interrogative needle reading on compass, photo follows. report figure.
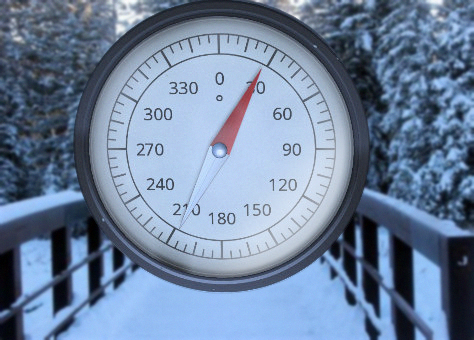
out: 27.5 °
